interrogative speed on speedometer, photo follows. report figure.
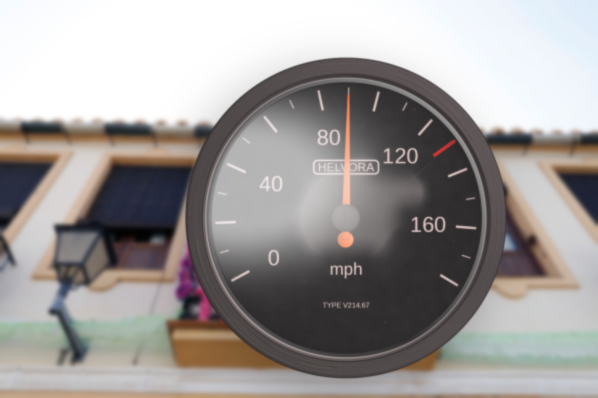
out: 90 mph
